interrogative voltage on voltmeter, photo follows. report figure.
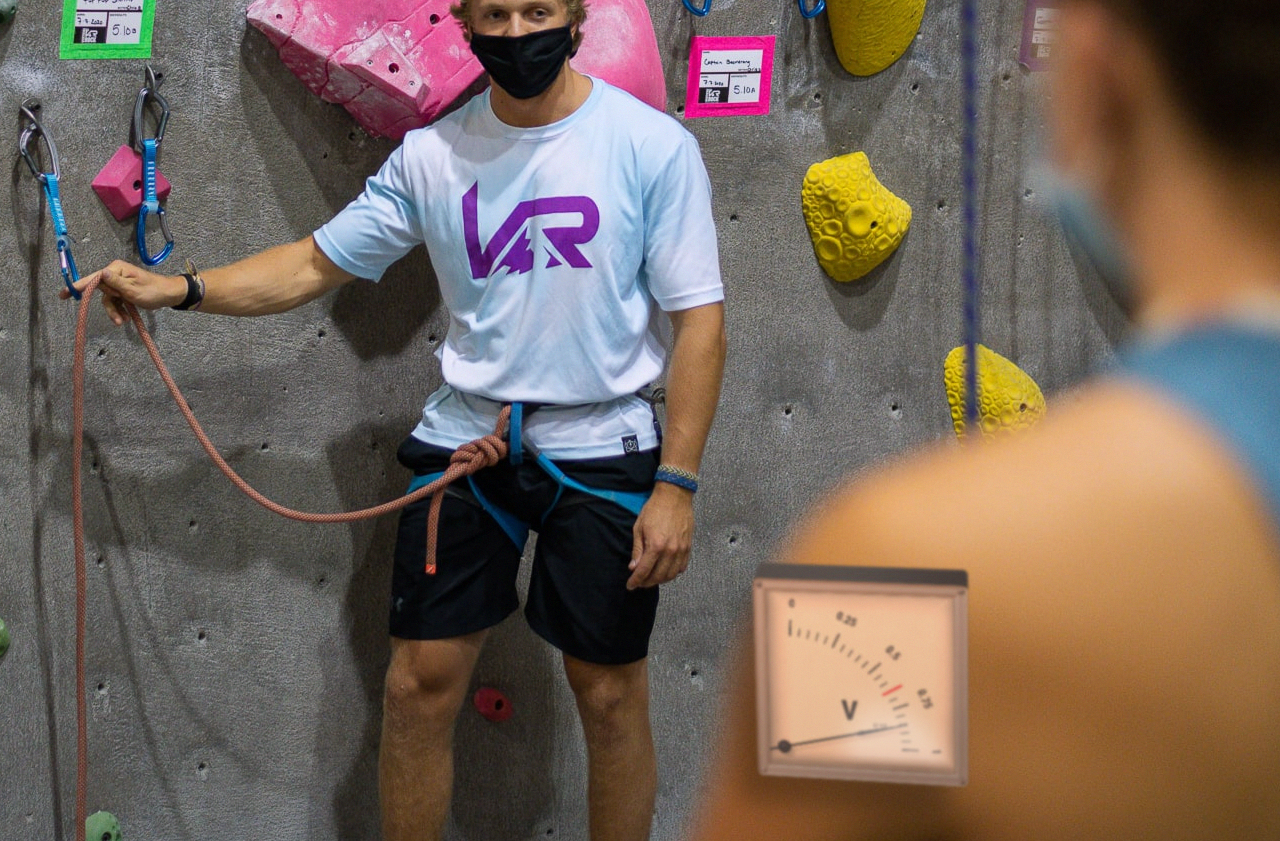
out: 0.85 V
